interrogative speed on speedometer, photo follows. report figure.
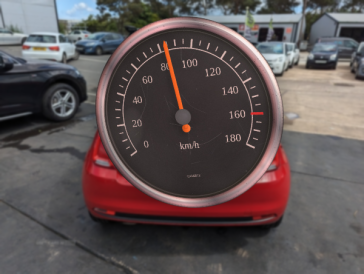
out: 85 km/h
